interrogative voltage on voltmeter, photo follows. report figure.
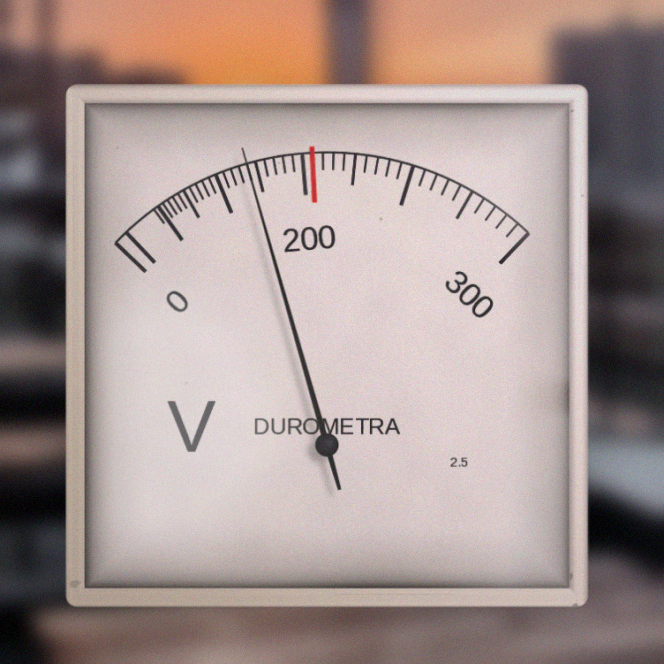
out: 170 V
